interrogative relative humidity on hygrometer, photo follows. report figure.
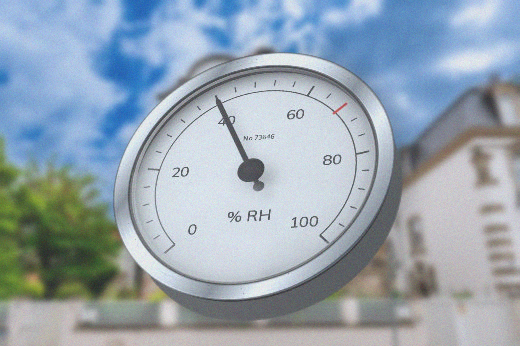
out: 40 %
